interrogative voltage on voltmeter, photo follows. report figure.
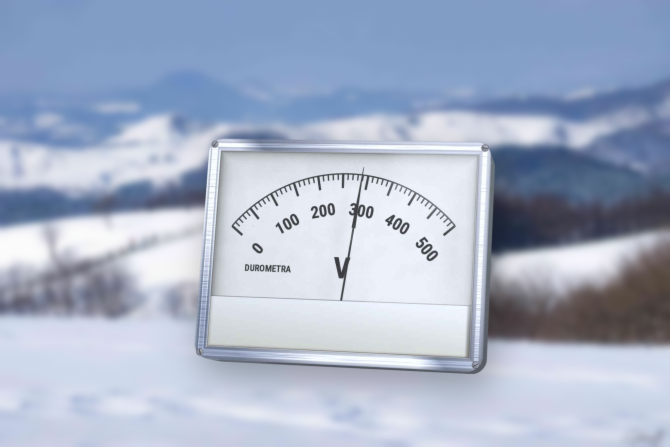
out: 290 V
